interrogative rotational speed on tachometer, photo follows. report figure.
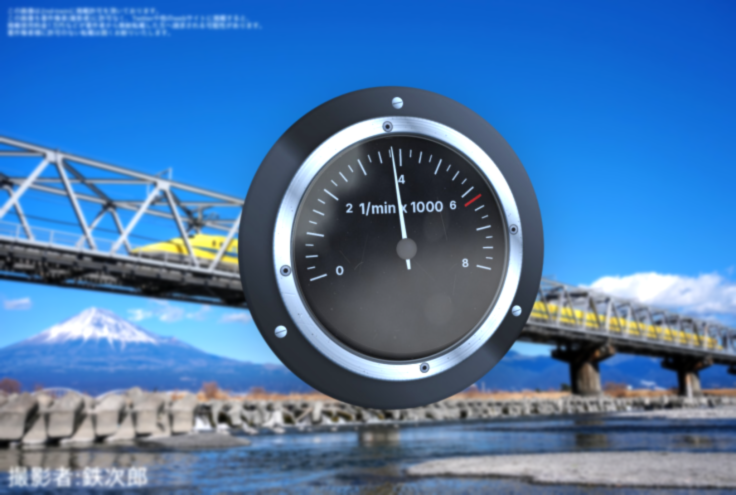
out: 3750 rpm
